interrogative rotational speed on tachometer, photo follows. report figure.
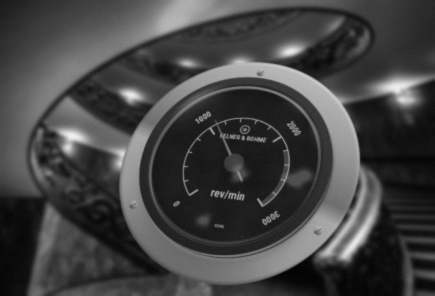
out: 1100 rpm
